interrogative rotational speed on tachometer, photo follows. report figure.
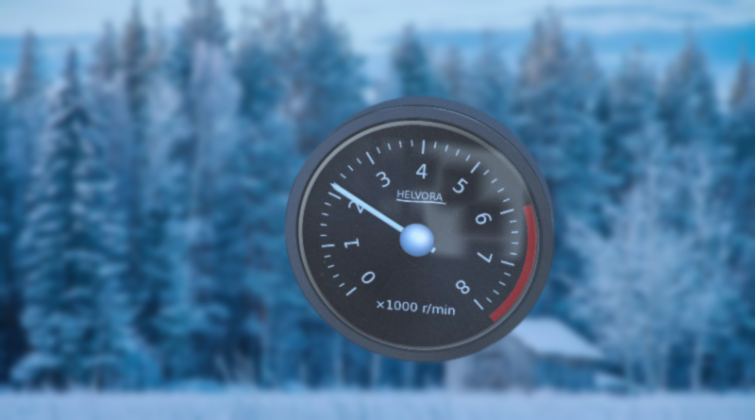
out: 2200 rpm
